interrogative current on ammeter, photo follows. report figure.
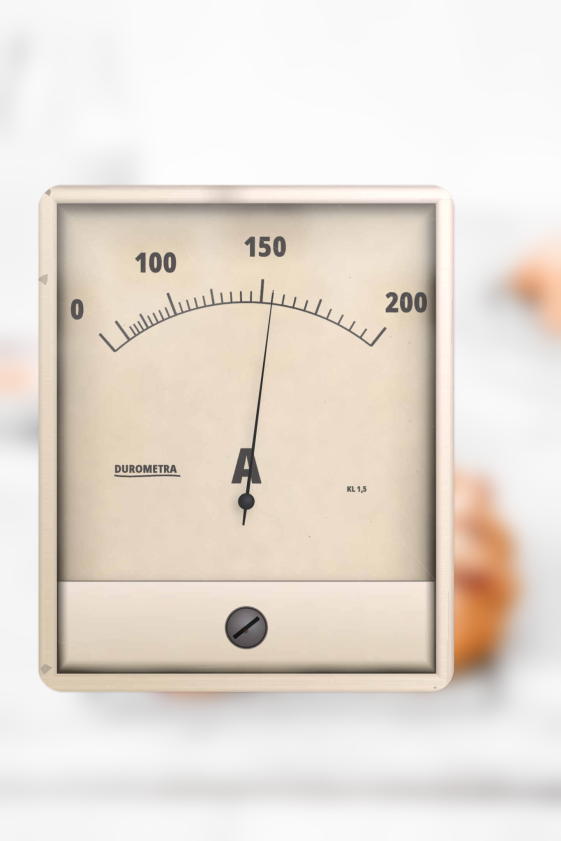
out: 155 A
